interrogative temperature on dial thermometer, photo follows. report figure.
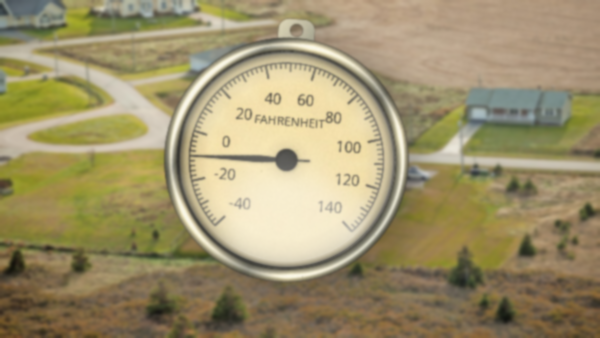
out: -10 °F
